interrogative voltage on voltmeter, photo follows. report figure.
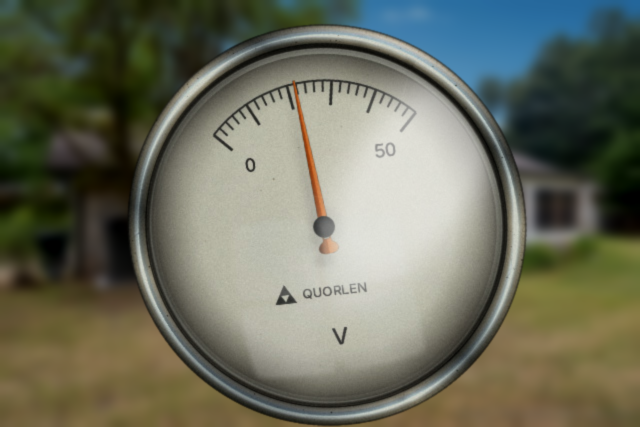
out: 22 V
